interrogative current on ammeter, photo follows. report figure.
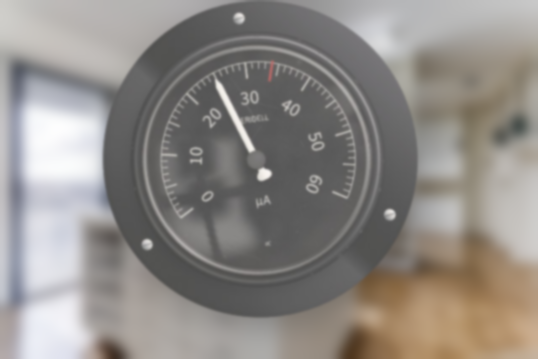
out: 25 µA
